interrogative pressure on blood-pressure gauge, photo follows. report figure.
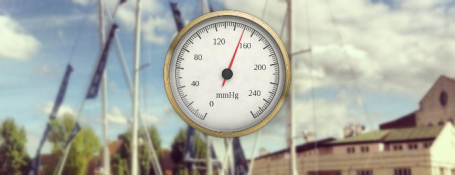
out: 150 mmHg
